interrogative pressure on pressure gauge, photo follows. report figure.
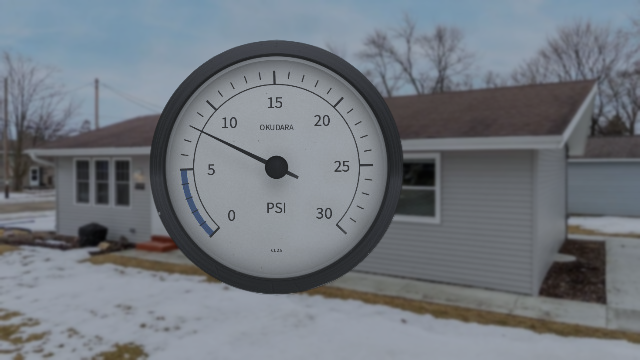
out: 8 psi
